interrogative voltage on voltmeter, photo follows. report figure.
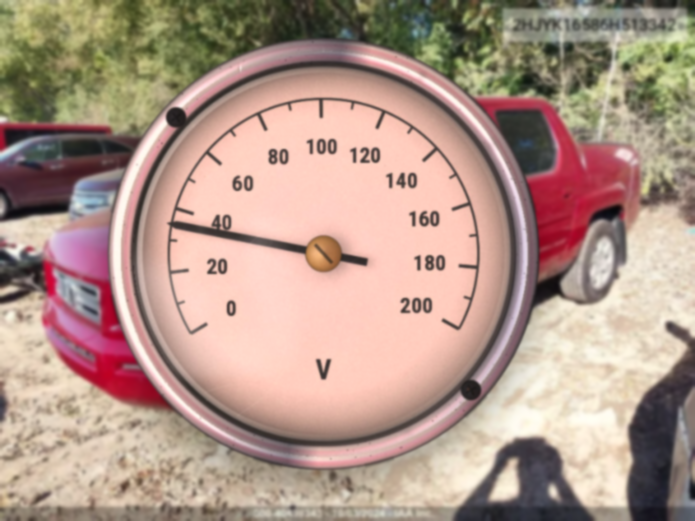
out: 35 V
